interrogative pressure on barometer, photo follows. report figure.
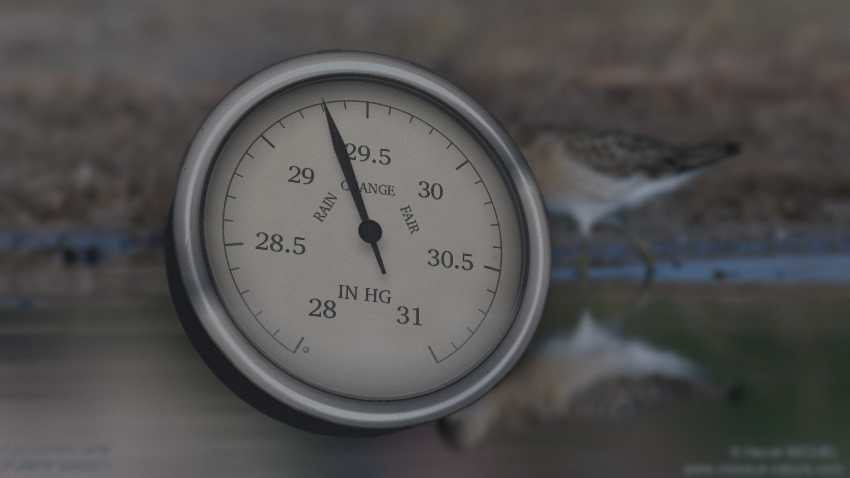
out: 29.3 inHg
